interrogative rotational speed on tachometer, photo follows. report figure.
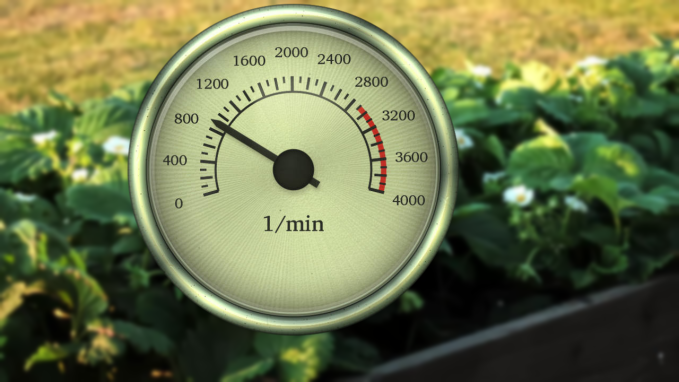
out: 900 rpm
